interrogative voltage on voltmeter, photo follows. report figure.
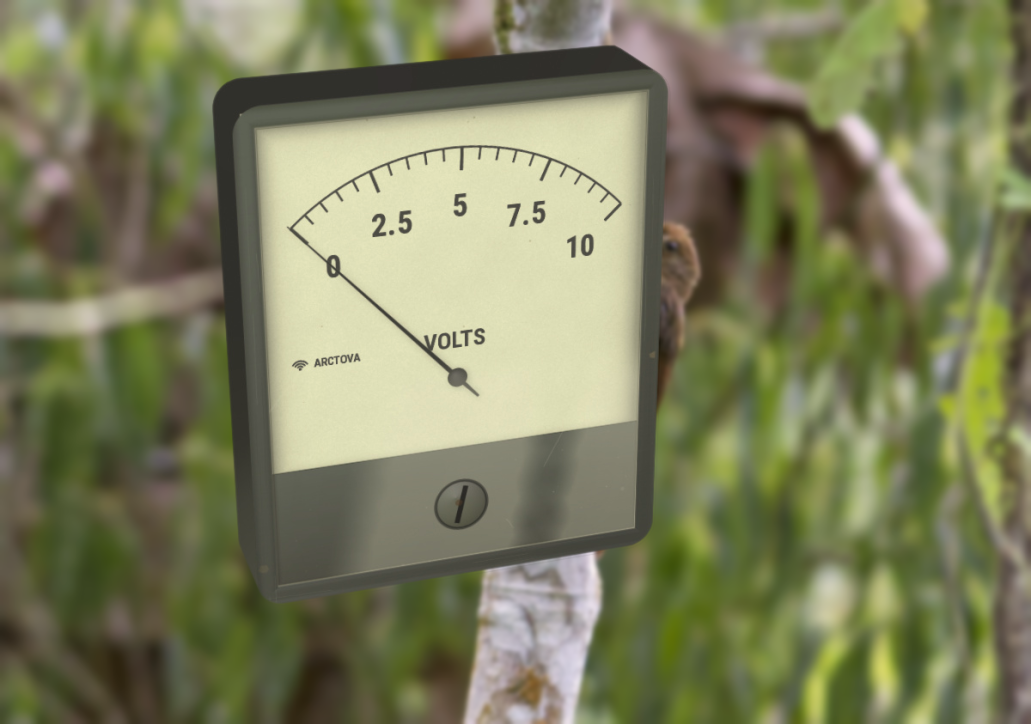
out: 0 V
